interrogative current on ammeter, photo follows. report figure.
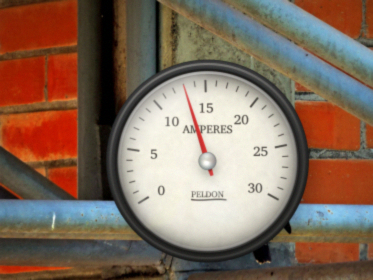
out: 13 A
